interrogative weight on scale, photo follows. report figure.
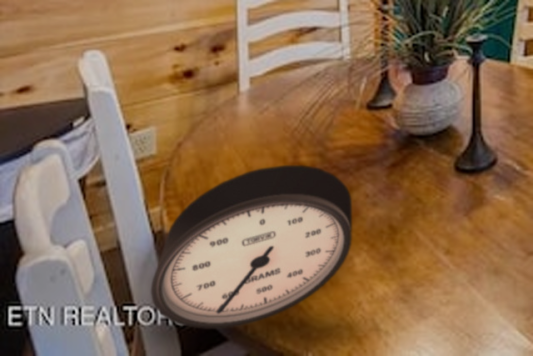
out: 600 g
